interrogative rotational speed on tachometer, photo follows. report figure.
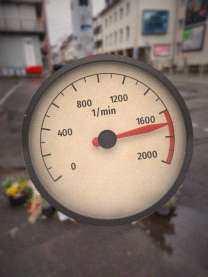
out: 1700 rpm
